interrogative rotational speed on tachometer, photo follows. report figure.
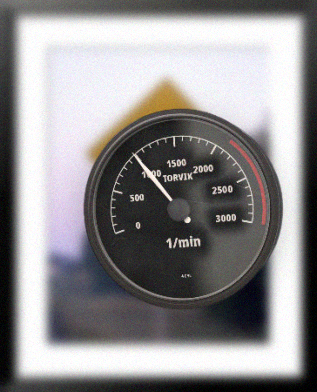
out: 1000 rpm
